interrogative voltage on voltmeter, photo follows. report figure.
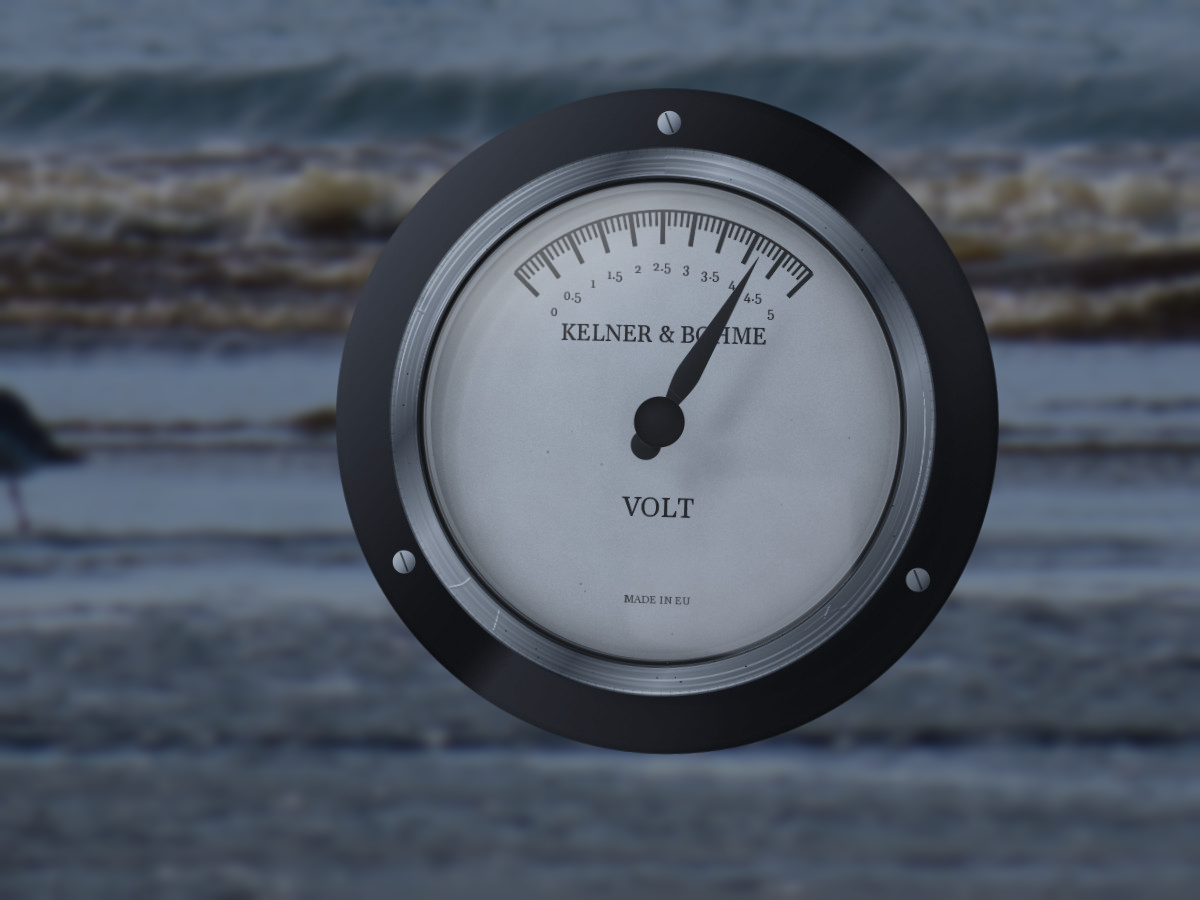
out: 4.2 V
